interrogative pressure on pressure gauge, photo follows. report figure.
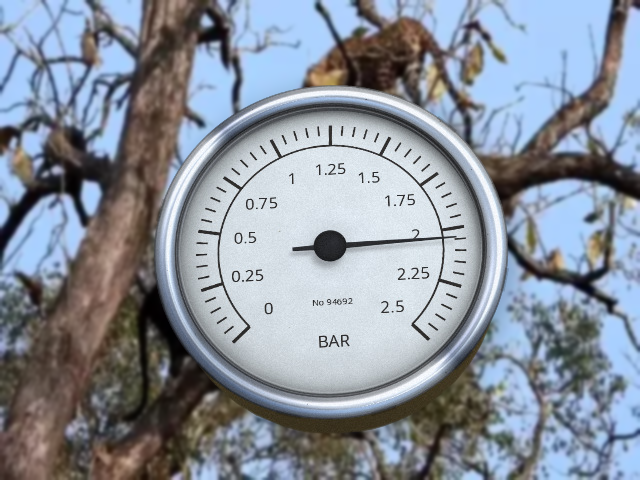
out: 2.05 bar
